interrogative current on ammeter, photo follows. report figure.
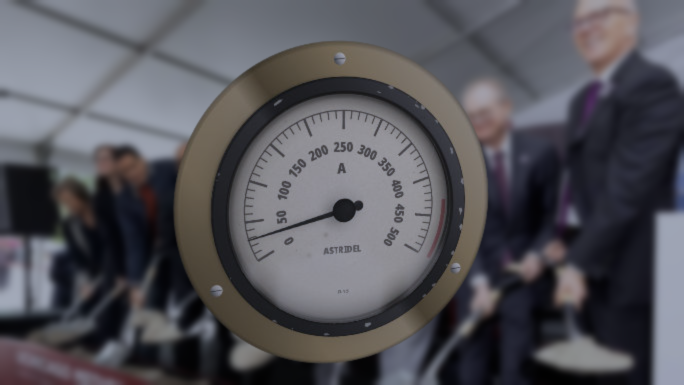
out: 30 A
